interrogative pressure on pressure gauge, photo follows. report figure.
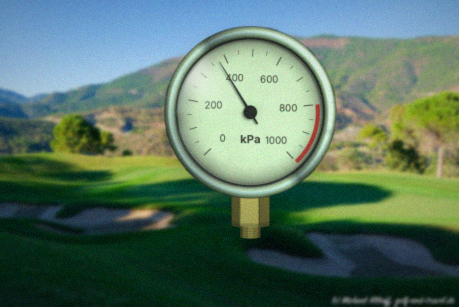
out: 375 kPa
